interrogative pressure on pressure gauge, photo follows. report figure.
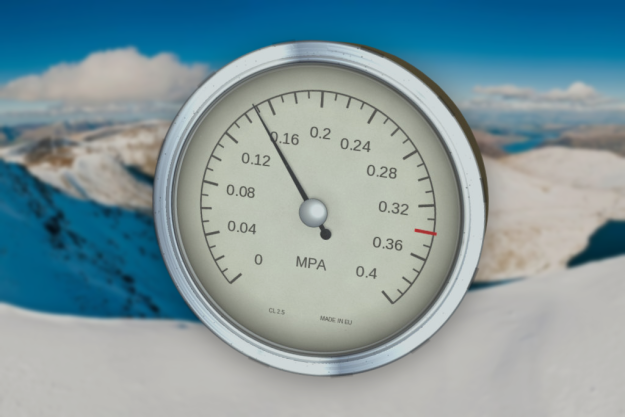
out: 0.15 MPa
